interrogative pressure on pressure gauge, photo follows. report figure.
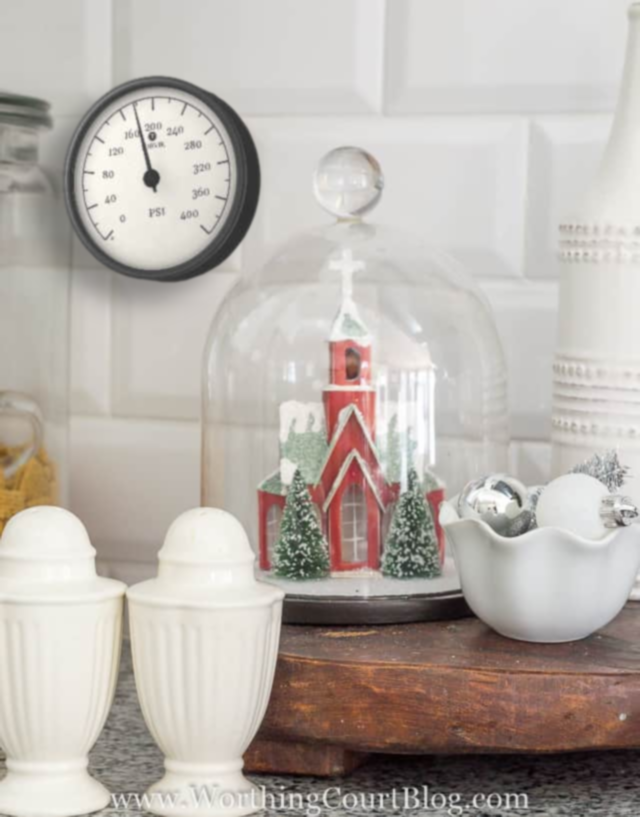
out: 180 psi
